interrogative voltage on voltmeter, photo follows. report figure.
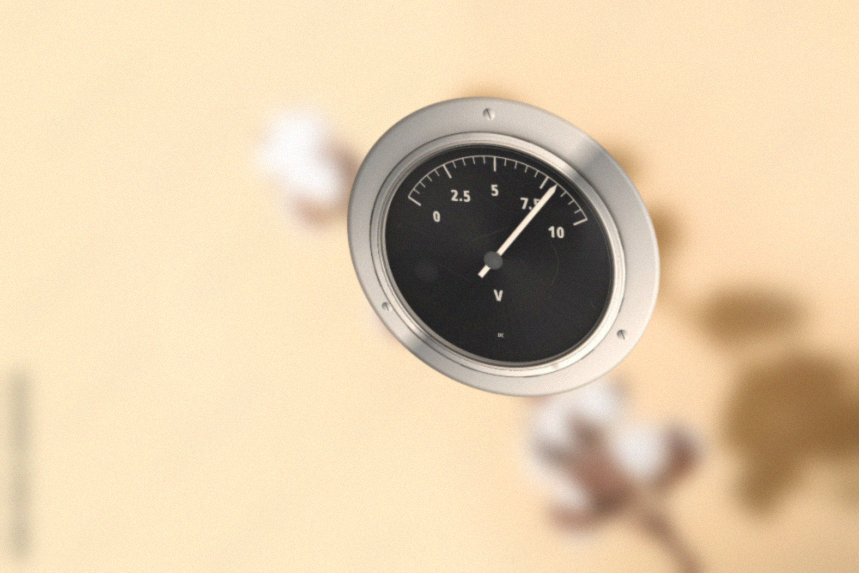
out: 8 V
